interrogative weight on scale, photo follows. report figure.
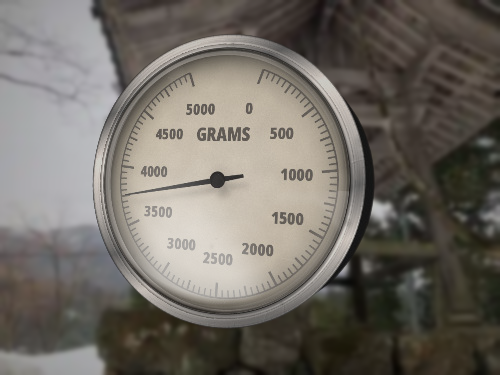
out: 3750 g
